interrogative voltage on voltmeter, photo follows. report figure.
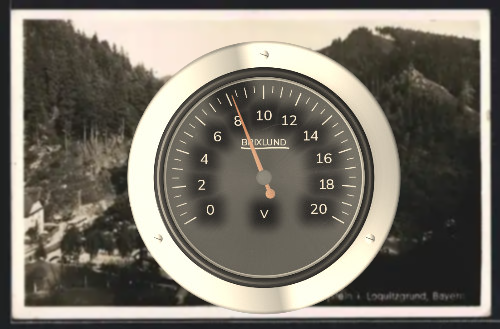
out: 8.25 V
